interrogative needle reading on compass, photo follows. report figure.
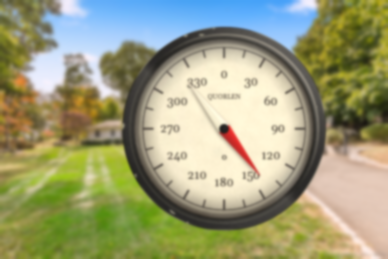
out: 142.5 °
